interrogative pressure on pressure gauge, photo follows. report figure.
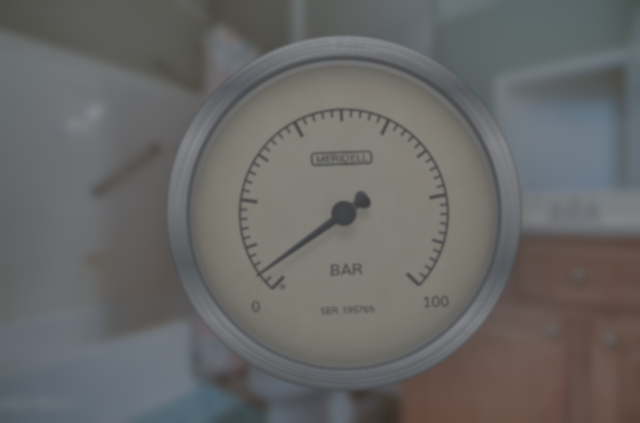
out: 4 bar
